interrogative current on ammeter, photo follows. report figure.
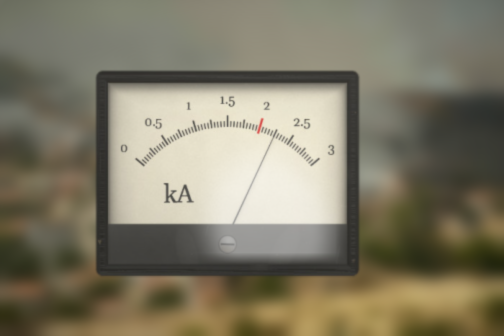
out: 2.25 kA
